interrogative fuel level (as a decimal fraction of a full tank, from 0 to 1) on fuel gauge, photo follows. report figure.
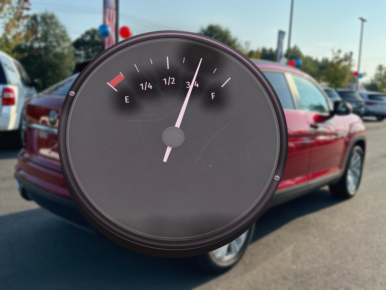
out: 0.75
